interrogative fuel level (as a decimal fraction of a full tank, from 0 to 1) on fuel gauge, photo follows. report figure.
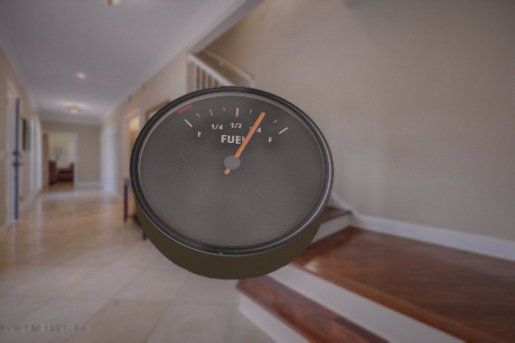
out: 0.75
